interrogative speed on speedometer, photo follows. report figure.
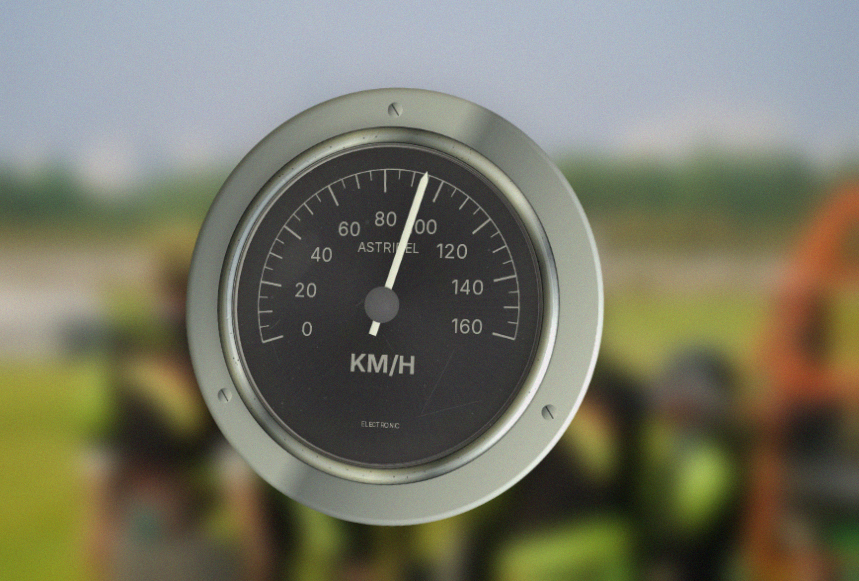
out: 95 km/h
